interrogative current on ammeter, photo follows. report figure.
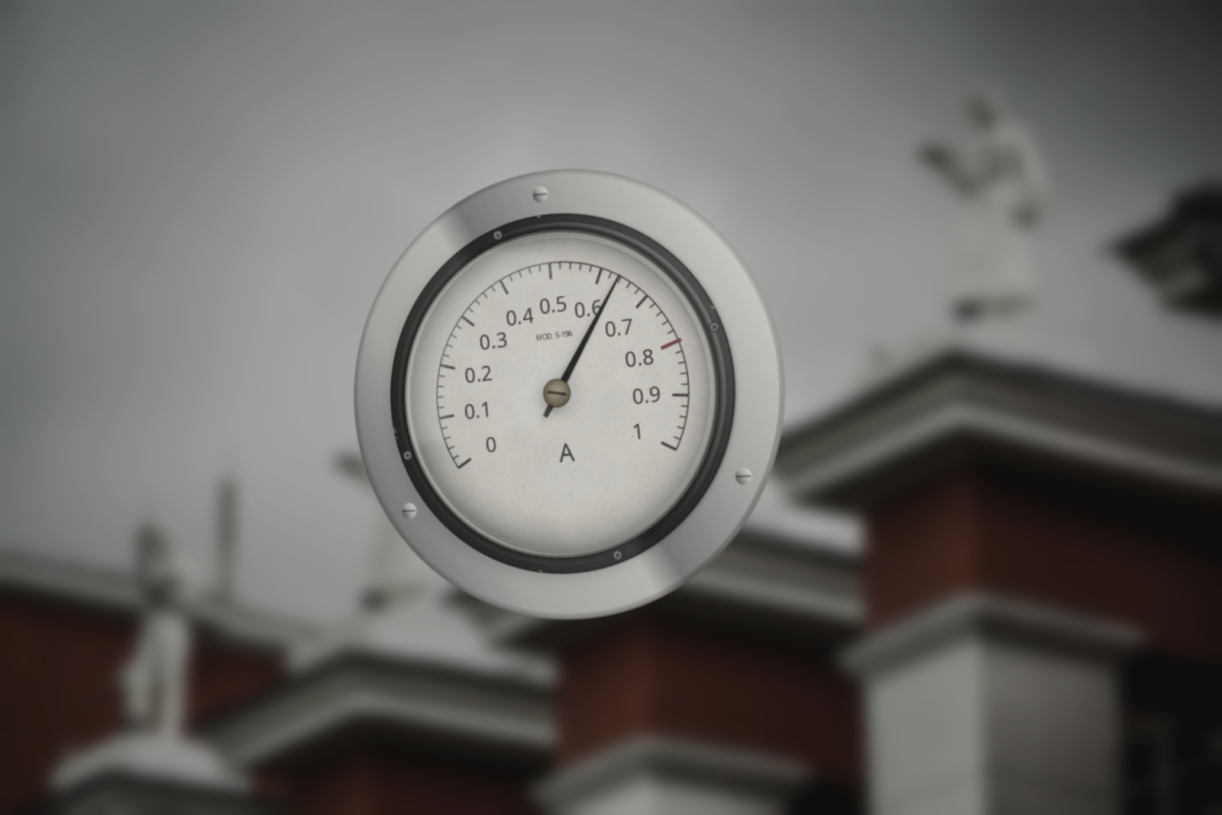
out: 0.64 A
